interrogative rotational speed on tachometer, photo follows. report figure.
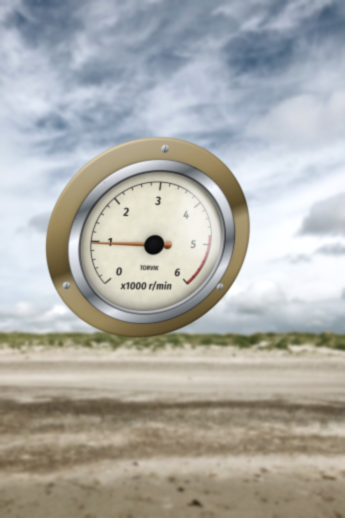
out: 1000 rpm
